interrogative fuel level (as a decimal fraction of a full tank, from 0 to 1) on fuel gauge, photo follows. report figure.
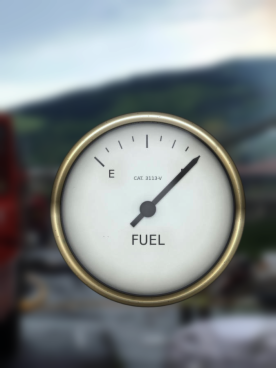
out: 1
